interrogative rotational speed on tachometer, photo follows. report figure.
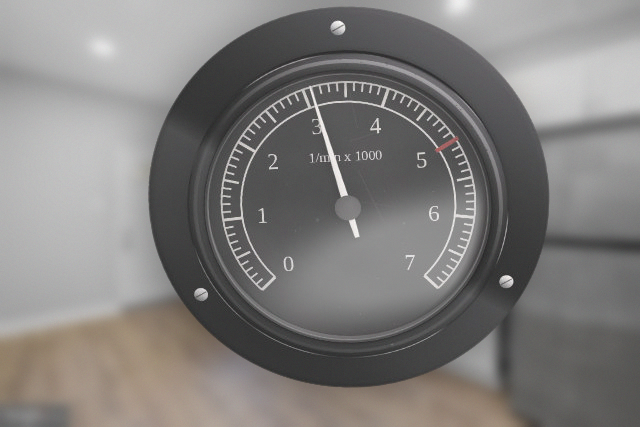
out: 3100 rpm
